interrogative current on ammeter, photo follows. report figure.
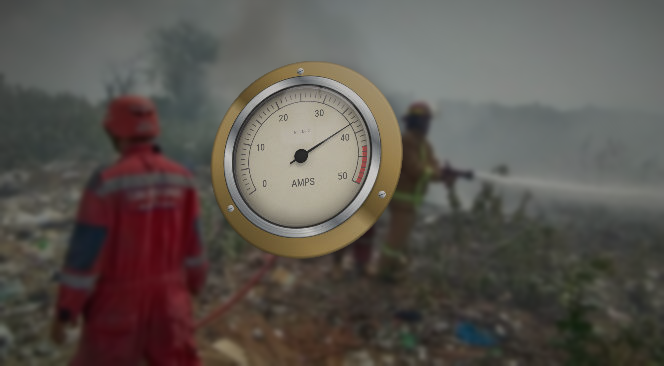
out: 38 A
